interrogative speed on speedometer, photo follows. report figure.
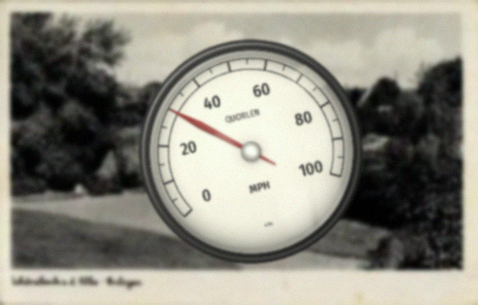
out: 30 mph
